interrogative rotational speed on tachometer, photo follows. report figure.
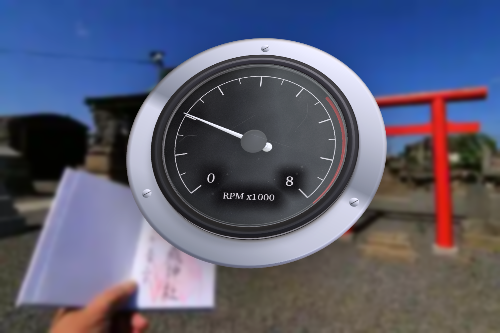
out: 2000 rpm
